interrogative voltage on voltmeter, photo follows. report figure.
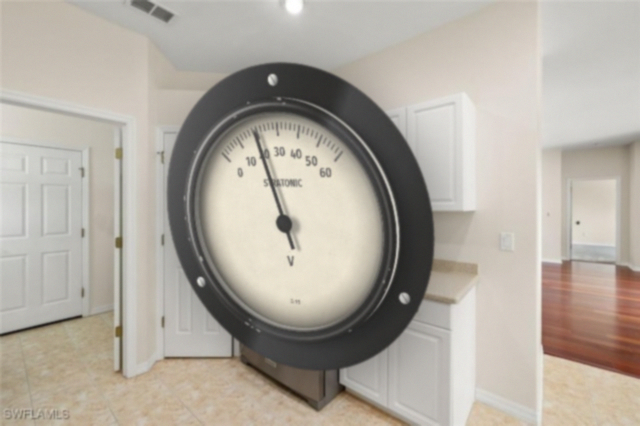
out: 20 V
